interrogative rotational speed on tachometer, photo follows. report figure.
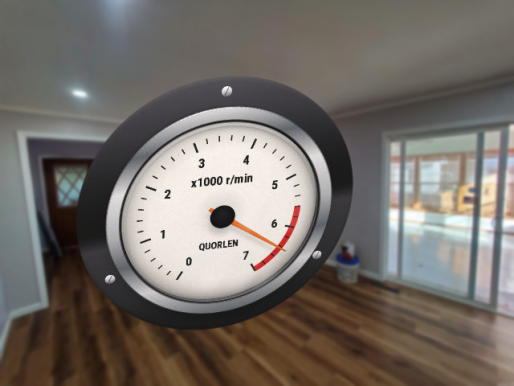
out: 6400 rpm
